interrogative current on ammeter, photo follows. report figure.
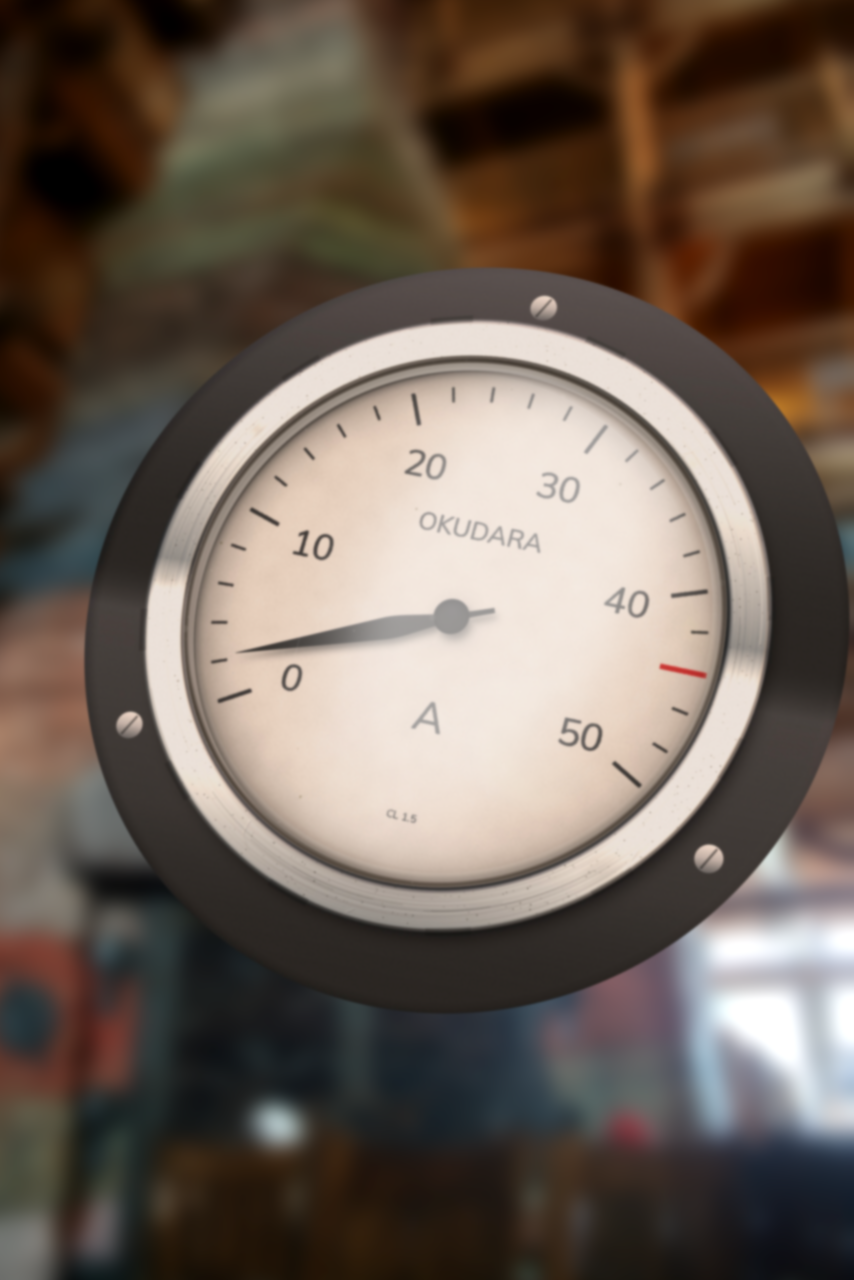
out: 2 A
